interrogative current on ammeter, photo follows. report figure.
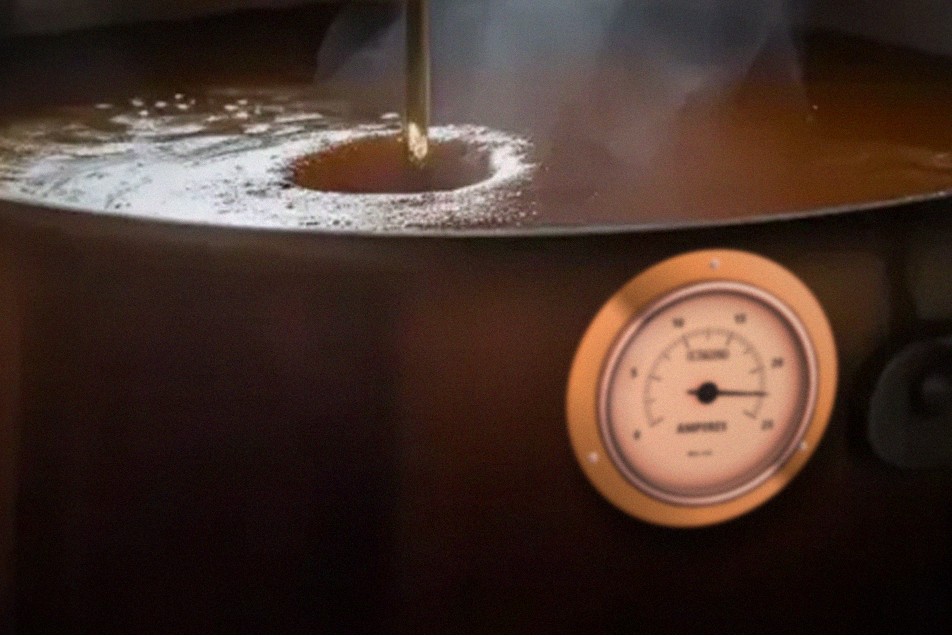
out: 22.5 A
